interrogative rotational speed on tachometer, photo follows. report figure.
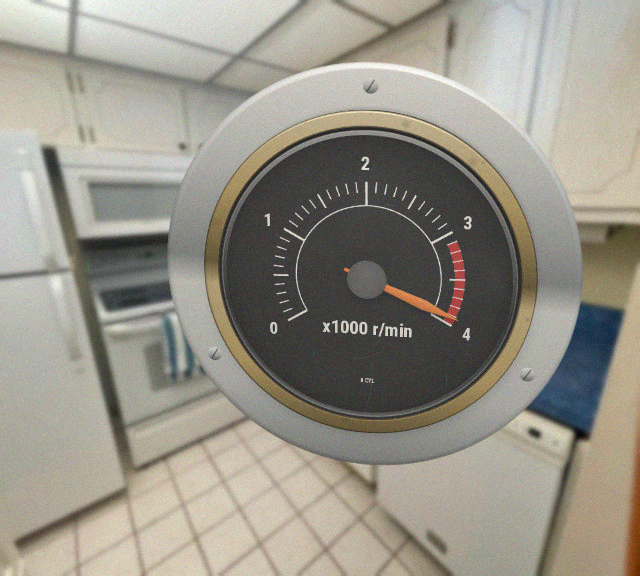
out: 3900 rpm
